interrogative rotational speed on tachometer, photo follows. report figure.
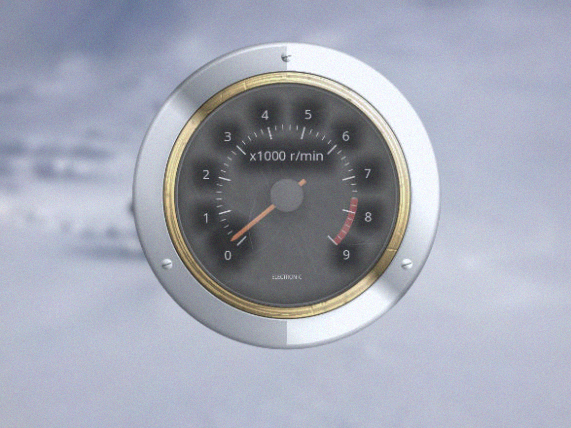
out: 200 rpm
